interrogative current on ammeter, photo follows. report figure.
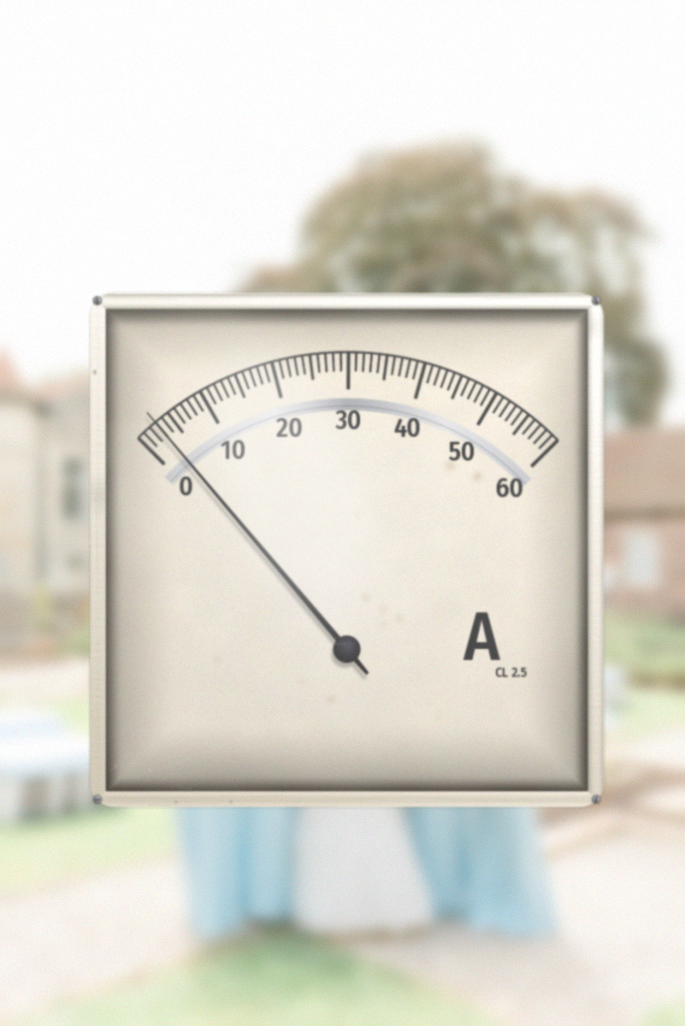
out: 3 A
